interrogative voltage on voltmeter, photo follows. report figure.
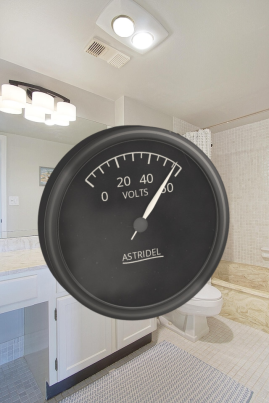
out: 55 V
